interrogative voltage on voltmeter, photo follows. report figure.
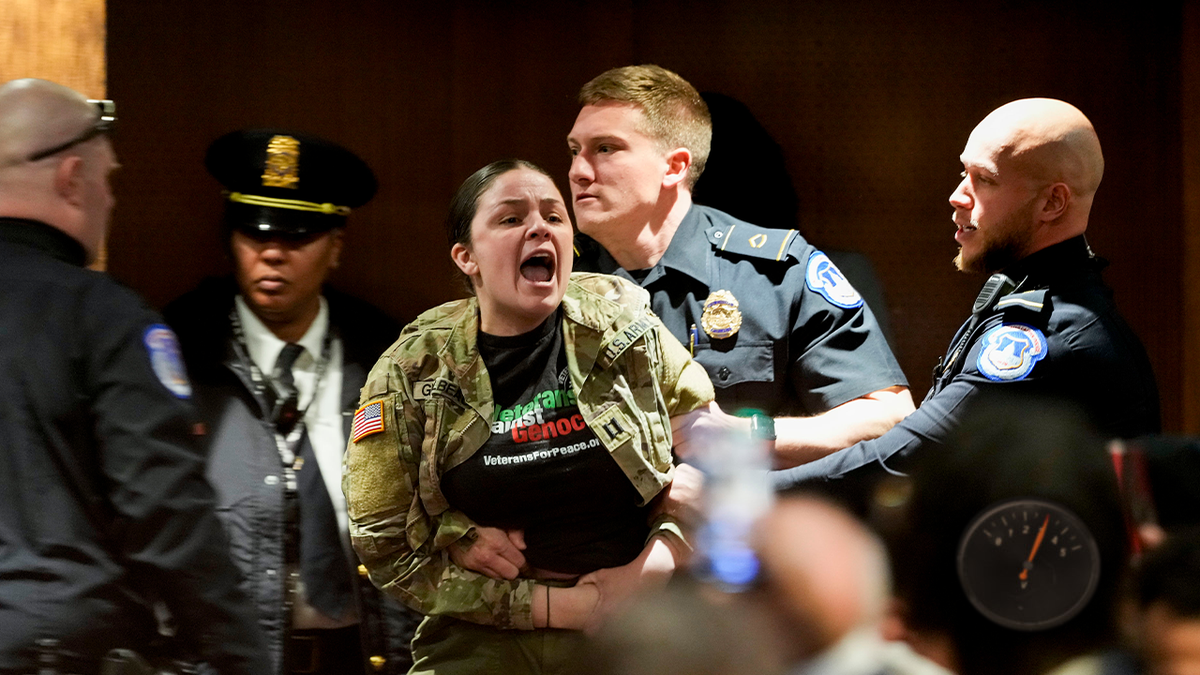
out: 3 V
